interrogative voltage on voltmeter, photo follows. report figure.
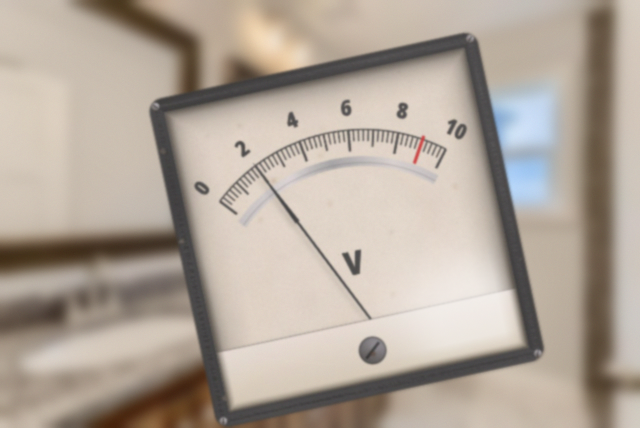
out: 2 V
